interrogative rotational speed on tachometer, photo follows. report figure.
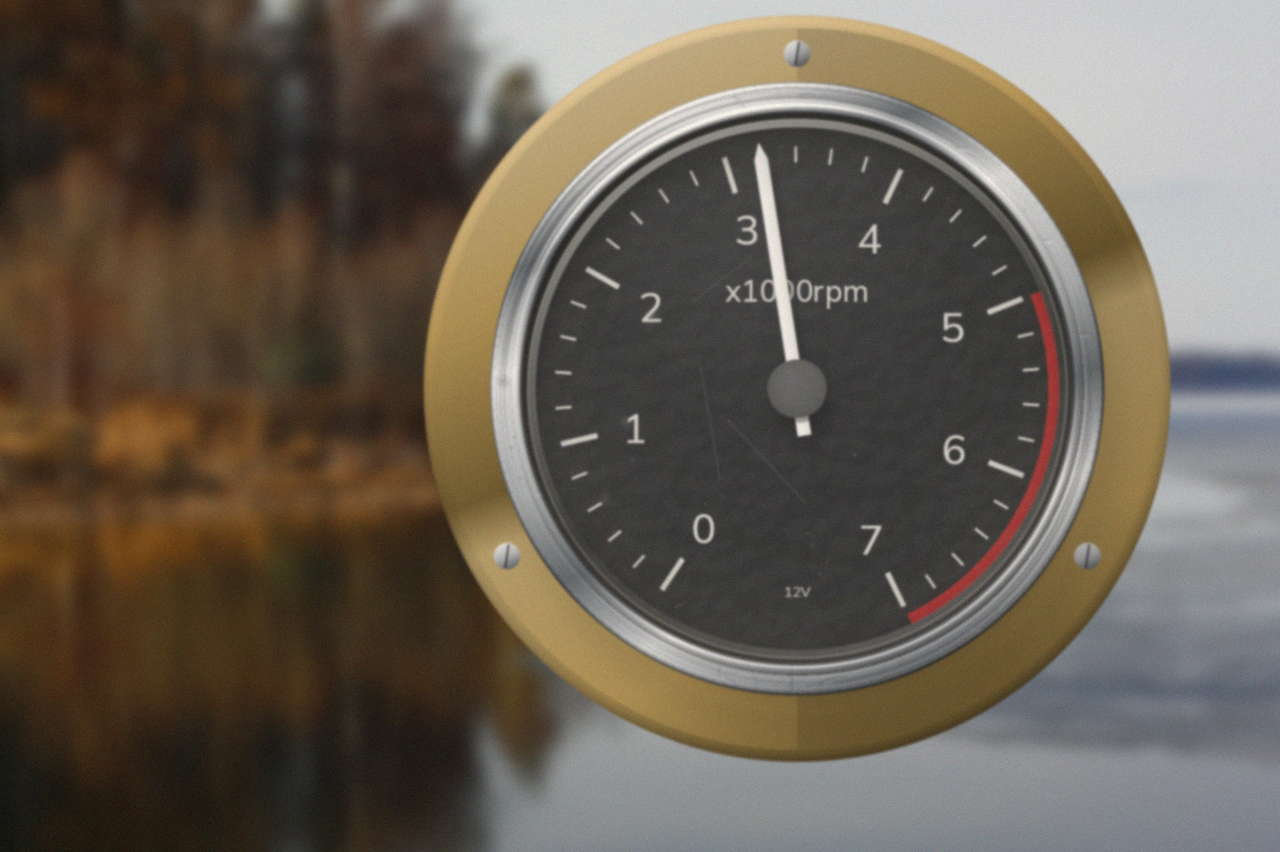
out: 3200 rpm
